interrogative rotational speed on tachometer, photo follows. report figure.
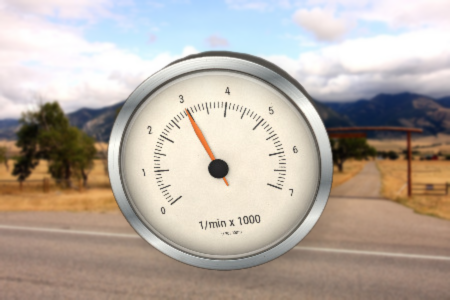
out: 3000 rpm
